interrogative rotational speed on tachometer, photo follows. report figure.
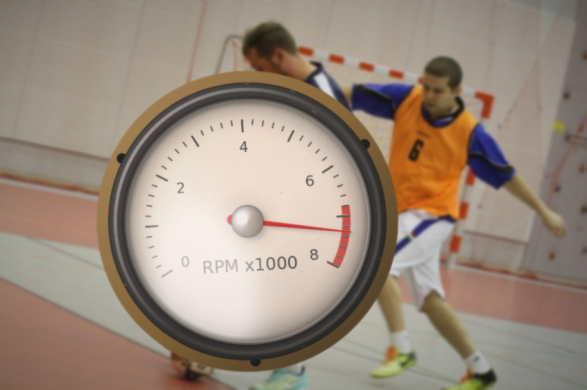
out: 7300 rpm
